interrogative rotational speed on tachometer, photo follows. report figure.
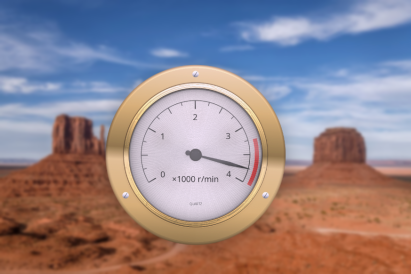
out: 3750 rpm
